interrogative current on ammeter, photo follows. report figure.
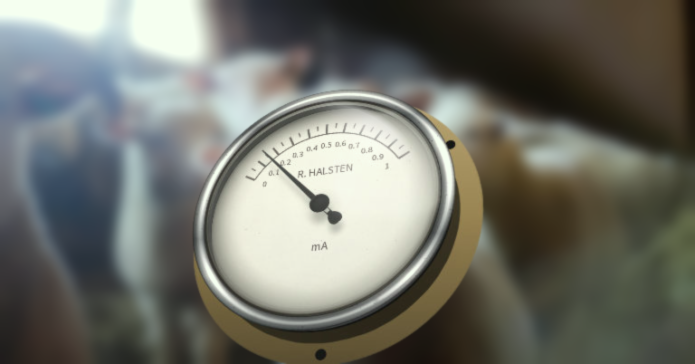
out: 0.15 mA
